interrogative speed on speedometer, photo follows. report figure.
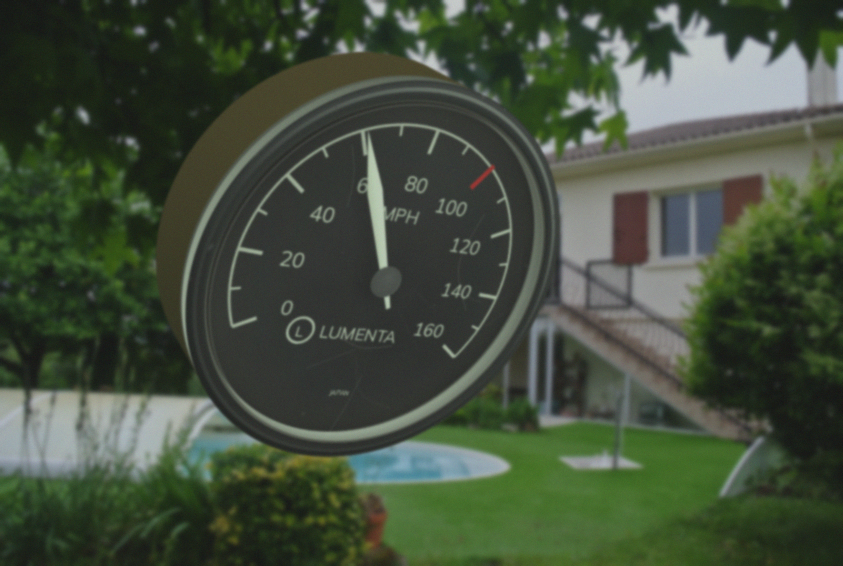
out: 60 mph
